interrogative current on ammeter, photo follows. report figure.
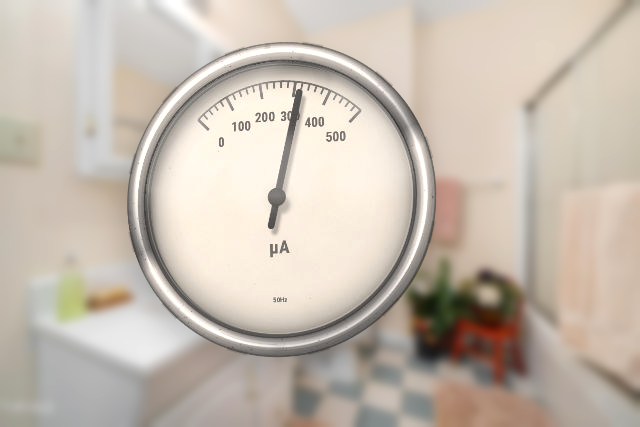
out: 320 µA
